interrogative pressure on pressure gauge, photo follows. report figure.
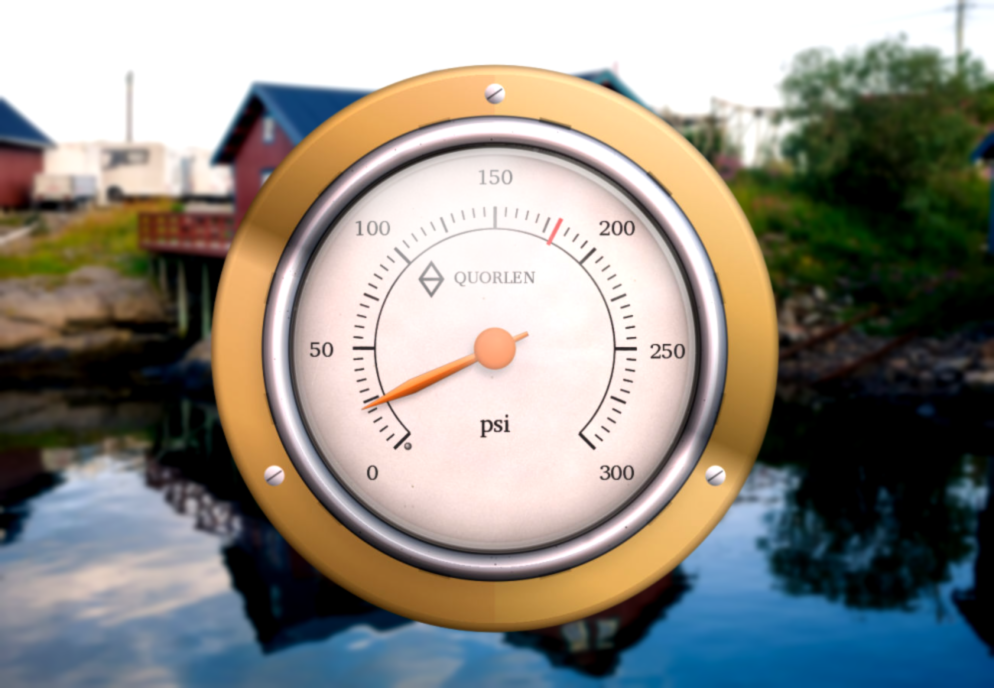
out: 22.5 psi
